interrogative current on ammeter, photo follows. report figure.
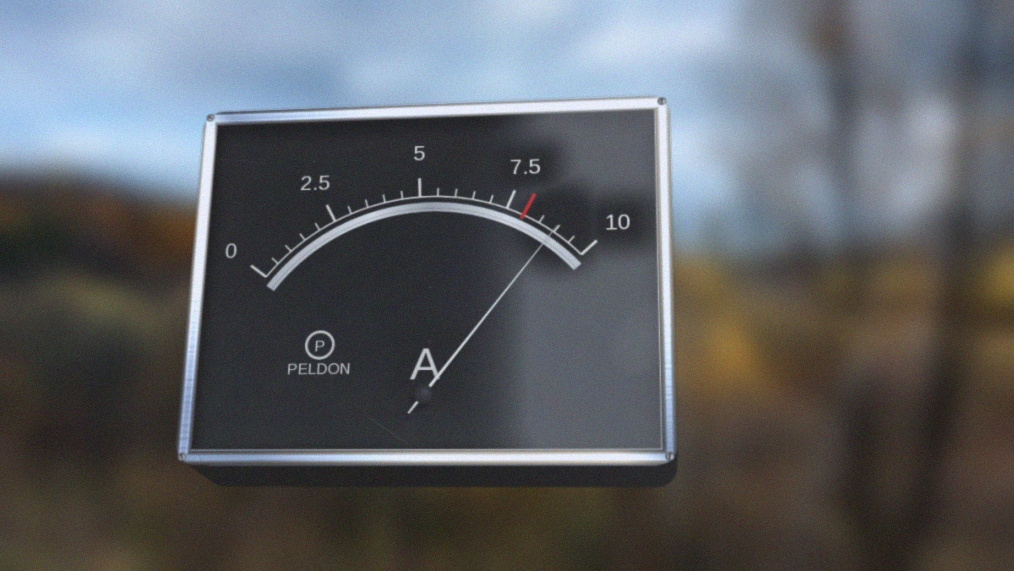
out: 9 A
